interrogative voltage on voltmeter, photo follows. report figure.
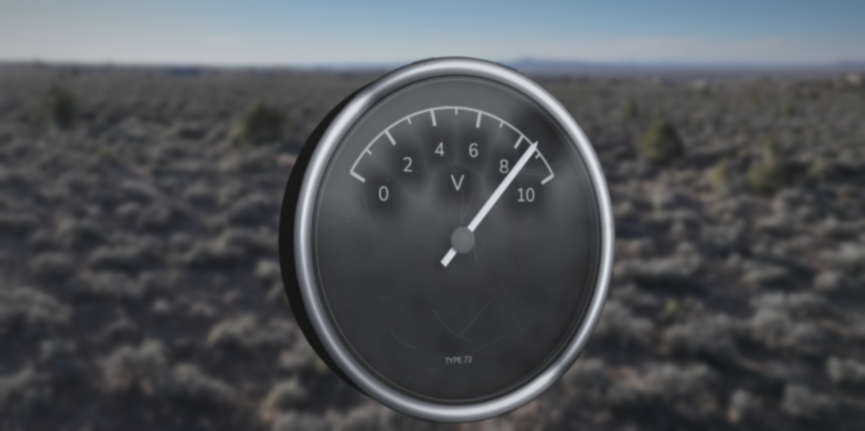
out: 8.5 V
